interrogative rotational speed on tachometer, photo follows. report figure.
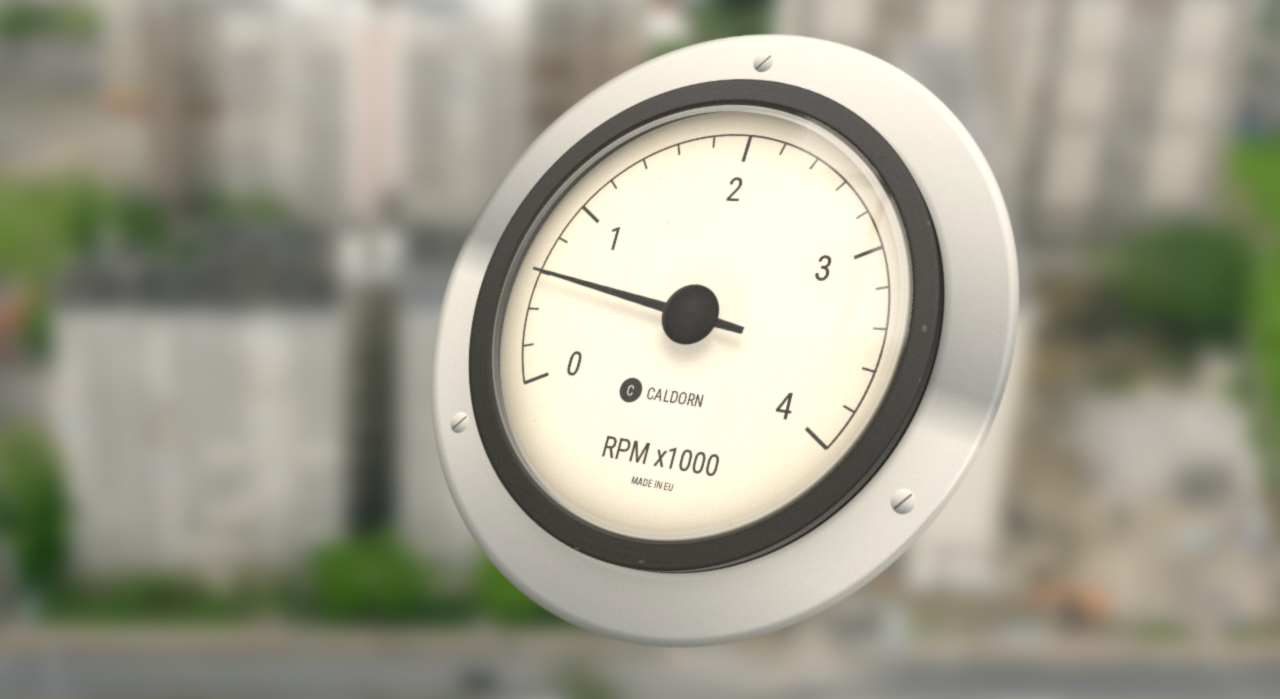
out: 600 rpm
